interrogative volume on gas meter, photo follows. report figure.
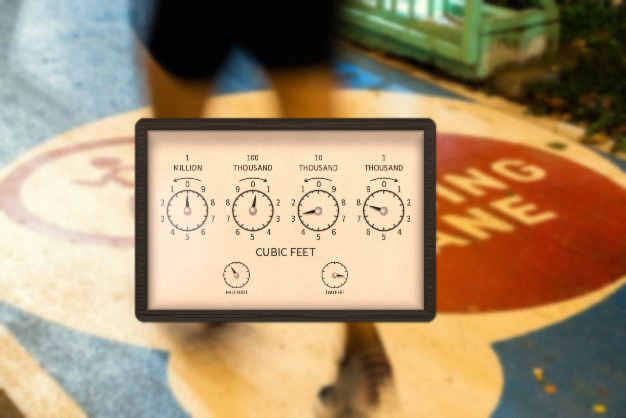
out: 2800 ft³
